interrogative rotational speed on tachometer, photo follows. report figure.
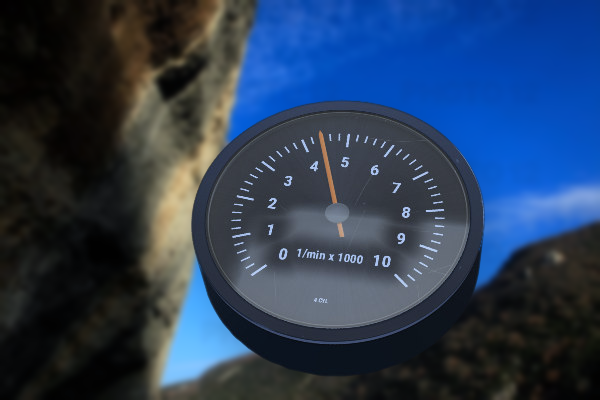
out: 4400 rpm
